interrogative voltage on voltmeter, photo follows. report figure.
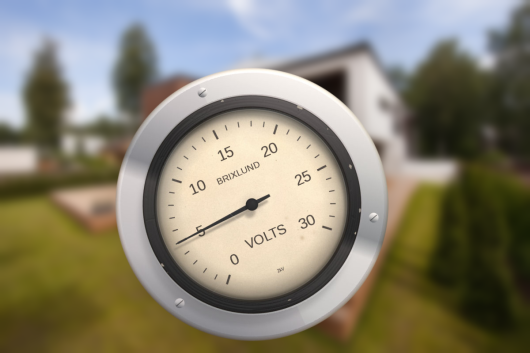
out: 5 V
